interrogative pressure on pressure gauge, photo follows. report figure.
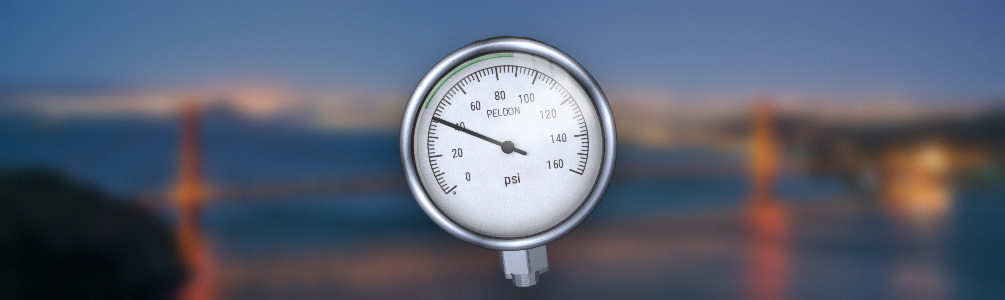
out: 40 psi
